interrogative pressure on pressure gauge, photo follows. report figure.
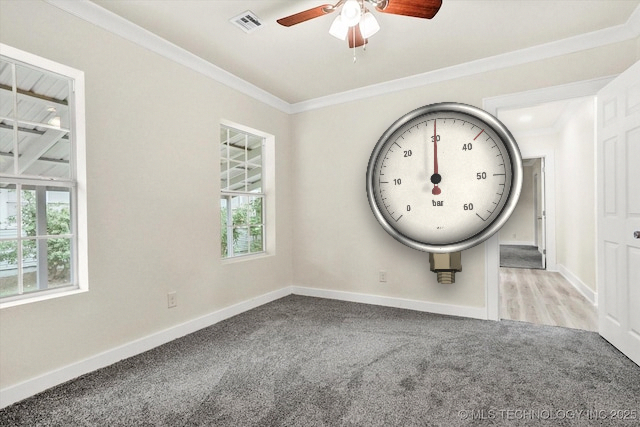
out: 30 bar
